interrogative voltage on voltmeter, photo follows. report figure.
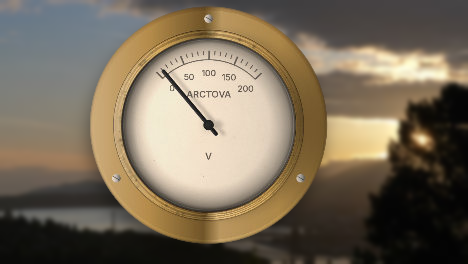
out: 10 V
